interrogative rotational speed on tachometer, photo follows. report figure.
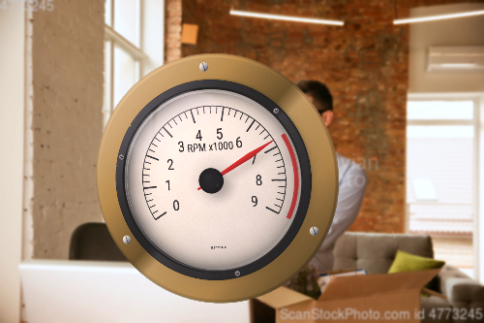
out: 6800 rpm
